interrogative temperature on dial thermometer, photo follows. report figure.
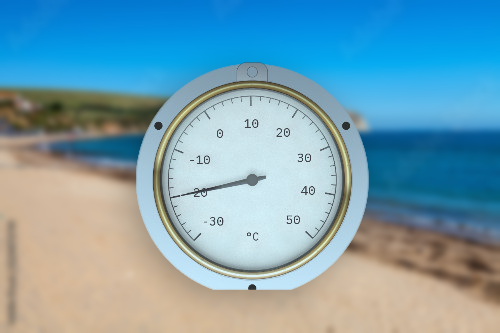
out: -20 °C
